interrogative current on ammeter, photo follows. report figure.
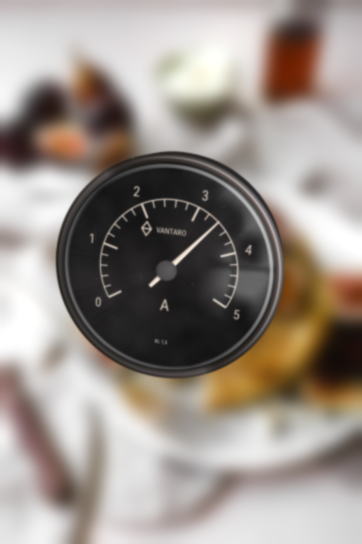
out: 3.4 A
